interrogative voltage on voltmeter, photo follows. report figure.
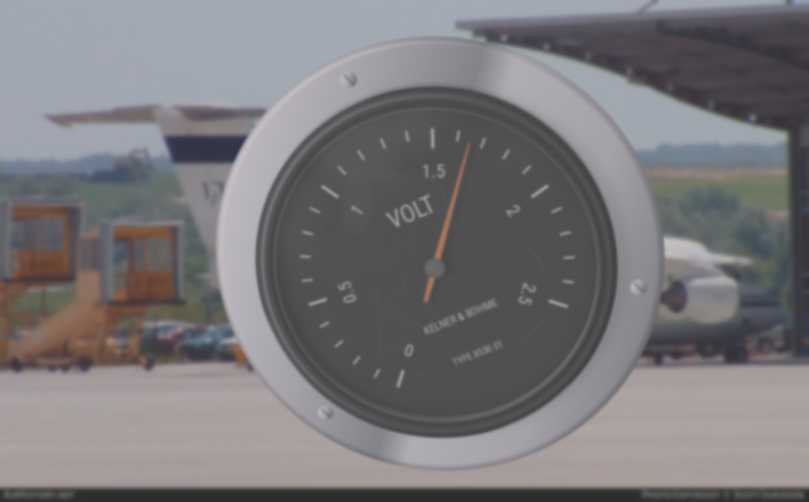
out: 1.65 V
